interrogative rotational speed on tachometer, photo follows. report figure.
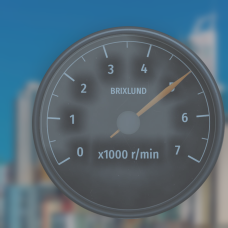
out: 5000 rpm
